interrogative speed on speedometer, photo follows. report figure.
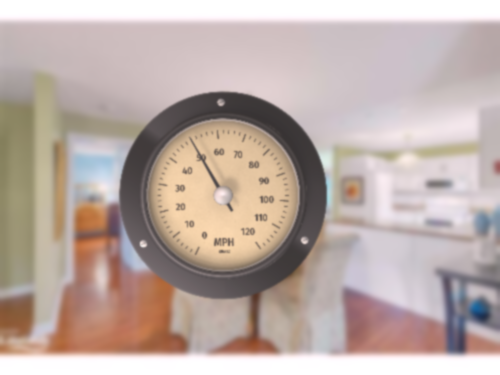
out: 50 mph
